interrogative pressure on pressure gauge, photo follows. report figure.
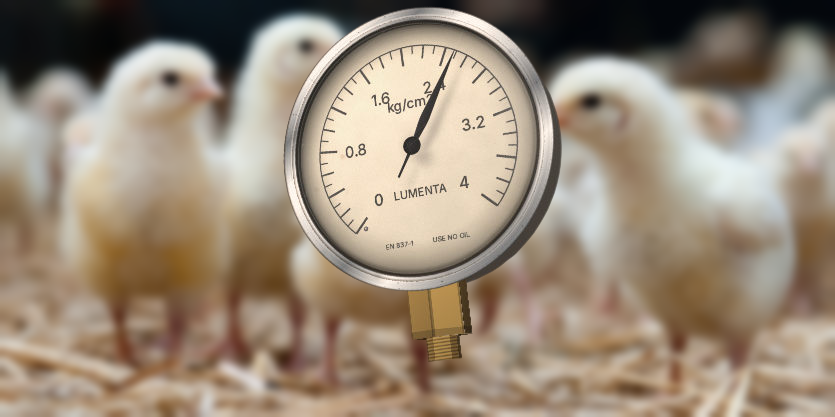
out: 2.5 kg/cm²
